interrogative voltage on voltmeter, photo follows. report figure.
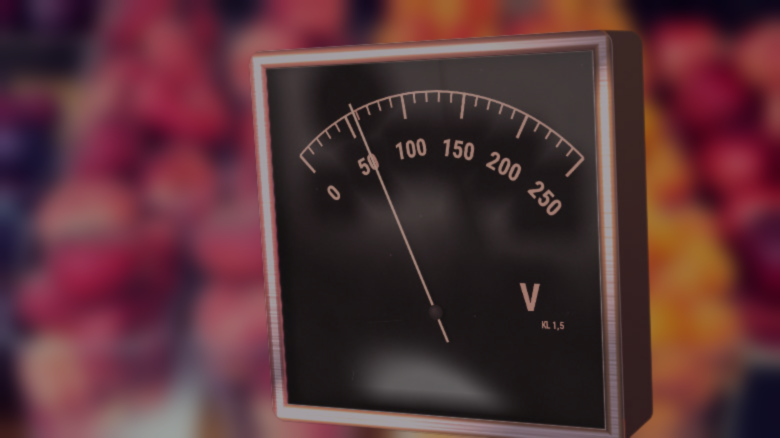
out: 60 V
